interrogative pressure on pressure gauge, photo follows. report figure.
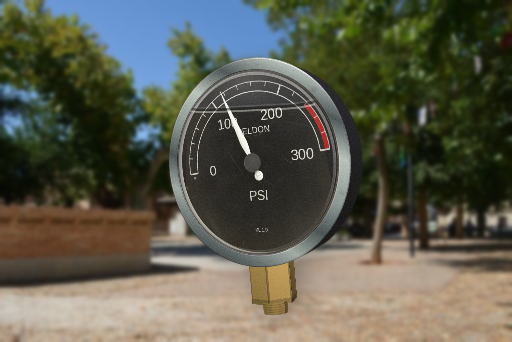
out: 120 psi
